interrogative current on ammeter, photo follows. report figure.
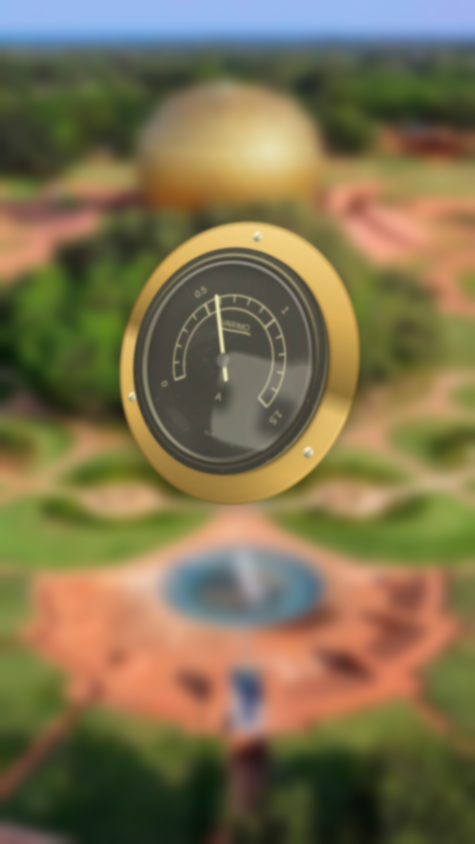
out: 0.6 A
